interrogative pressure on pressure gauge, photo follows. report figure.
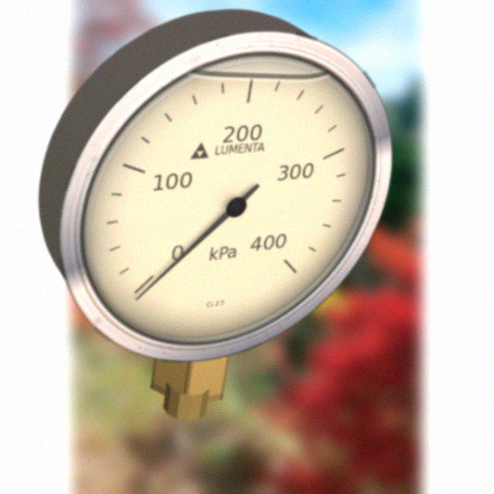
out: 0 kPa
